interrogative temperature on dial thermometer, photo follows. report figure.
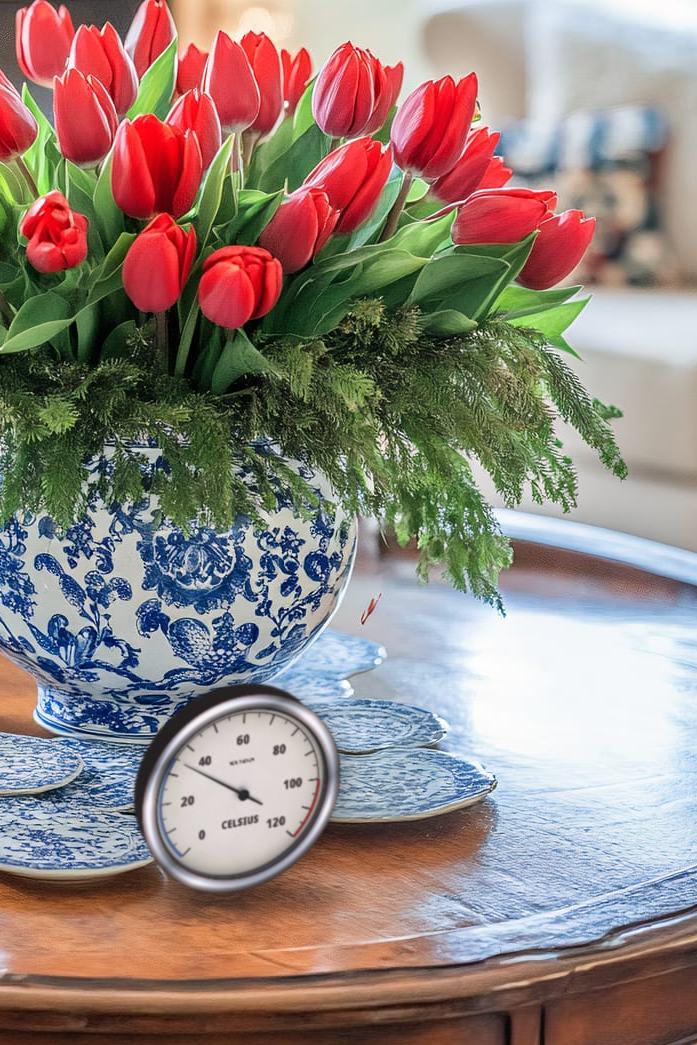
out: 35 °C
